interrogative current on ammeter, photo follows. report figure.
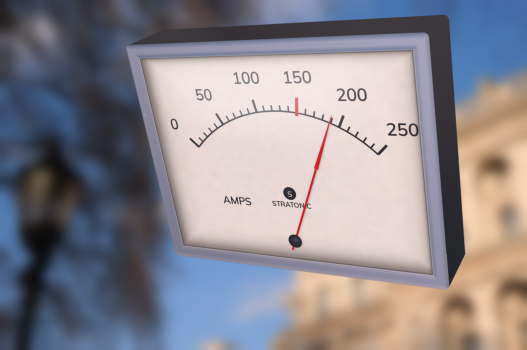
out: 190 A
